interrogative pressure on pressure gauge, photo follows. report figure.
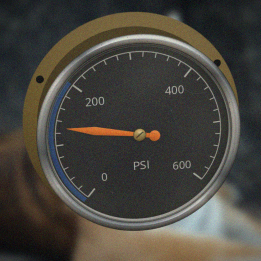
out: 130 psi
